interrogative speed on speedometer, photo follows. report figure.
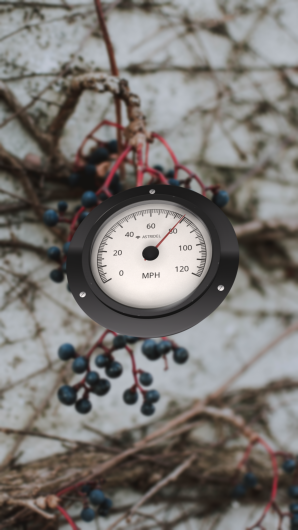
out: 80 mph
